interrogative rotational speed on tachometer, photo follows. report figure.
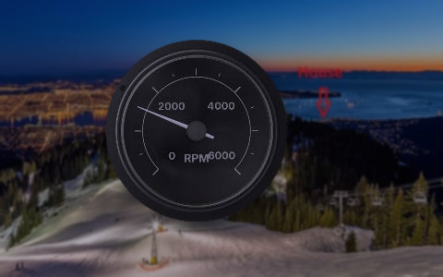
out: 1500 rpm
